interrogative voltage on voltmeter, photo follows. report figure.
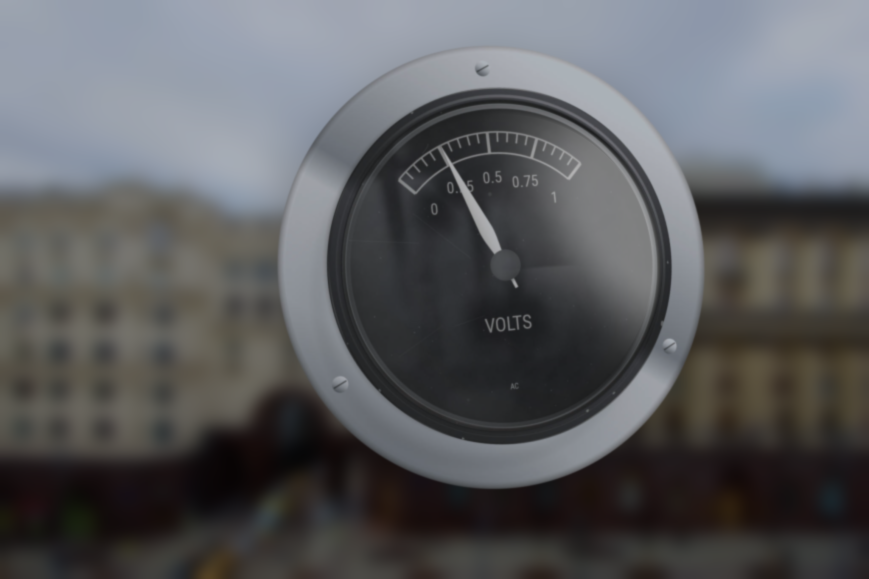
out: 0.25 V
